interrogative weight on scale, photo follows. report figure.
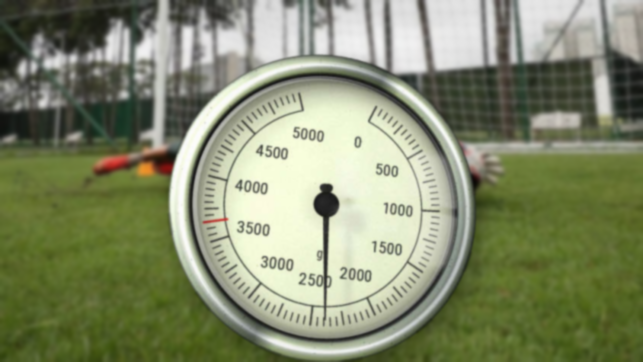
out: 2400 g
